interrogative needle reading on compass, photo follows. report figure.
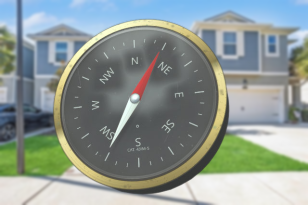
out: 30 °
